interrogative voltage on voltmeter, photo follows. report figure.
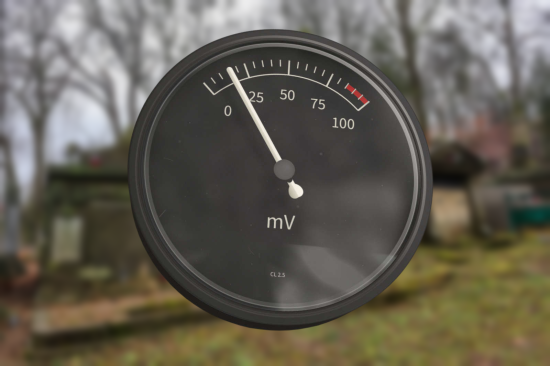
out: 15 mV
